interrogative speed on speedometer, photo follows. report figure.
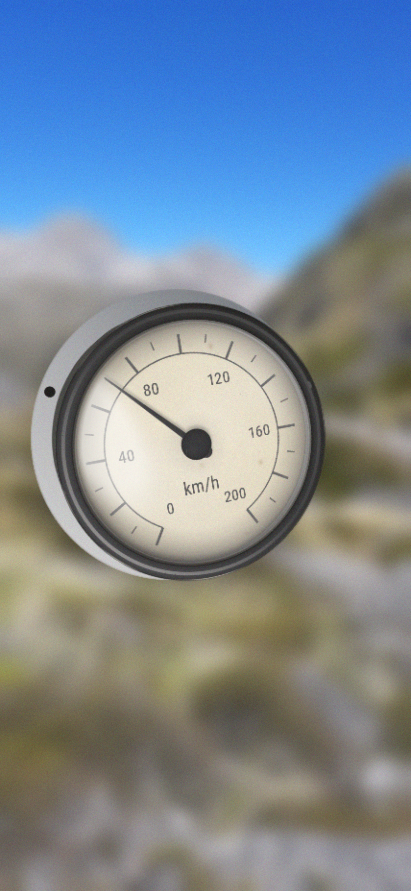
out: 70 km/h
